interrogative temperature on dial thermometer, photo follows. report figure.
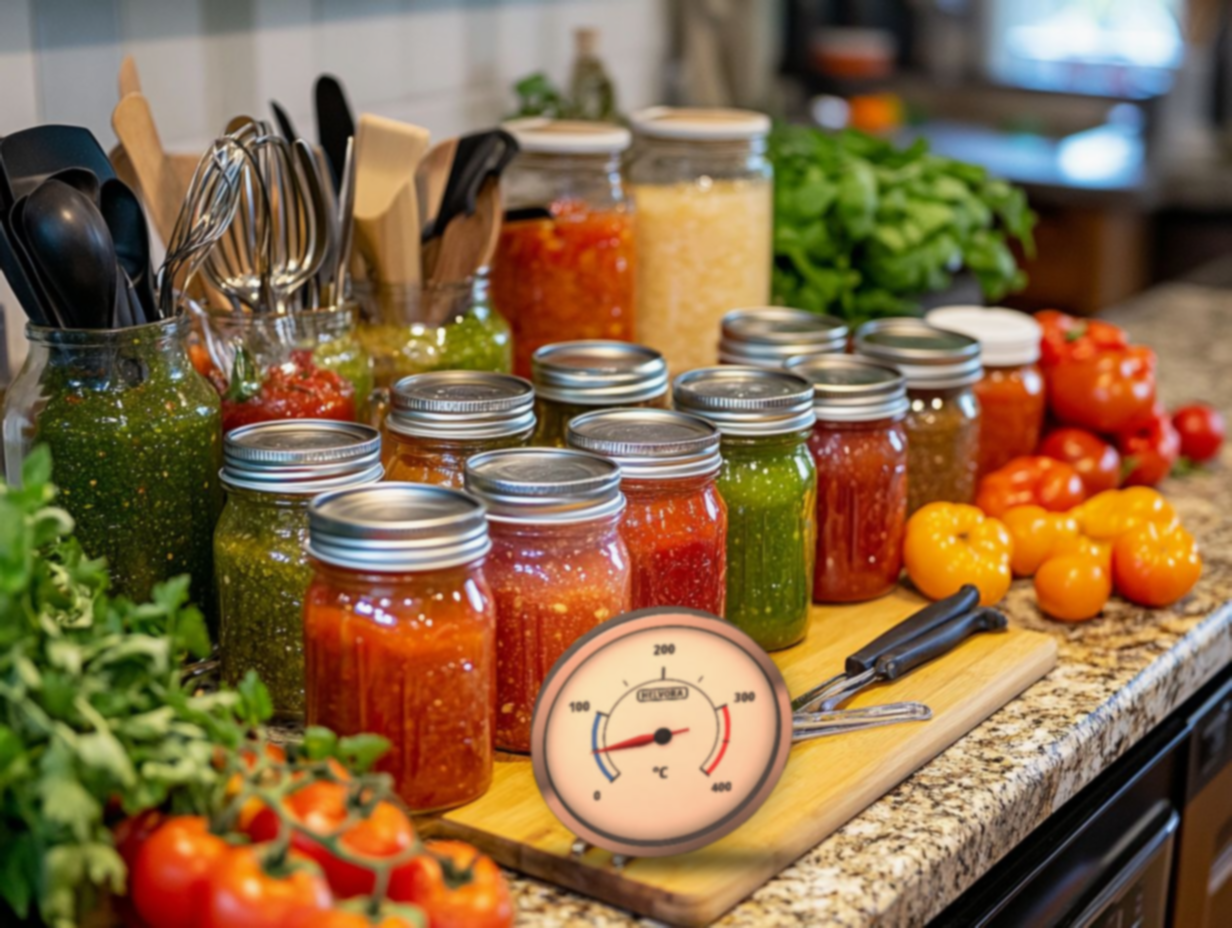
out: 50 °C
